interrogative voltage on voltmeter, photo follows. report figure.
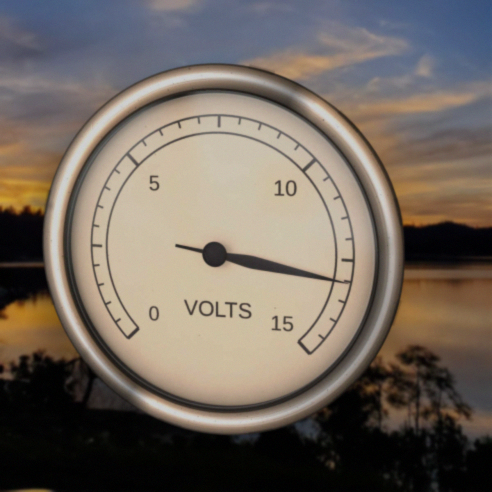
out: 13 V
